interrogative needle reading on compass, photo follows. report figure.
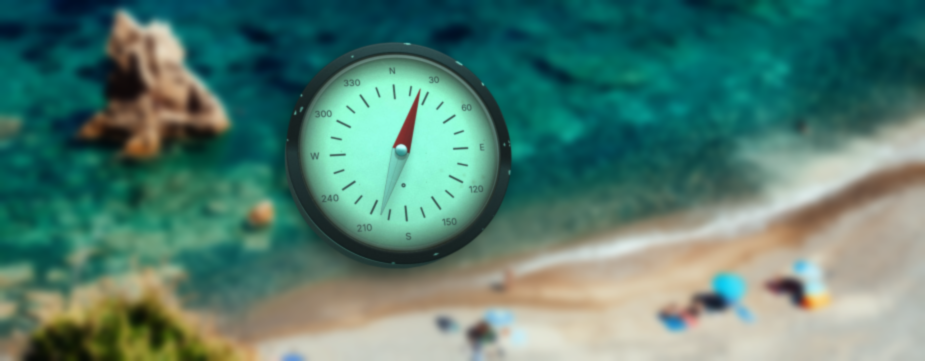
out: 22.5 °
